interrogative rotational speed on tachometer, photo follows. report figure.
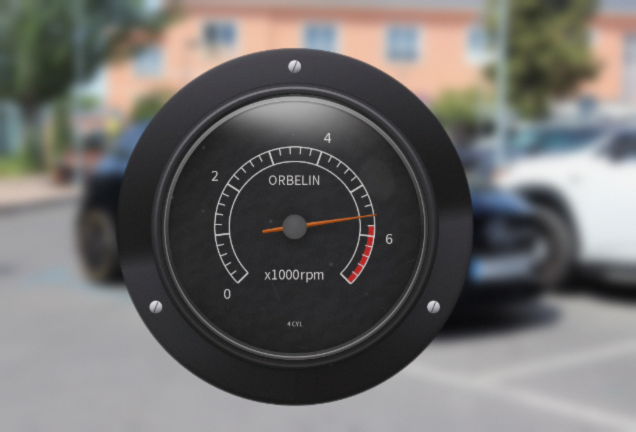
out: 5600 rpm
